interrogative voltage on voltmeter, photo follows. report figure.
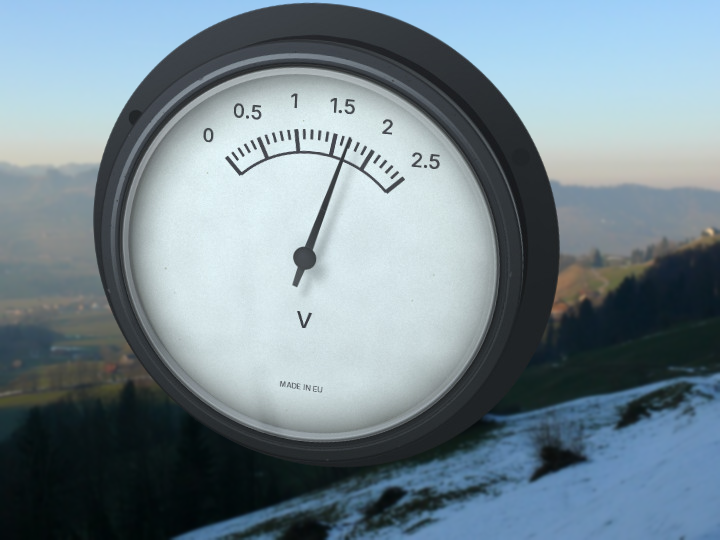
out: 1.7 V
